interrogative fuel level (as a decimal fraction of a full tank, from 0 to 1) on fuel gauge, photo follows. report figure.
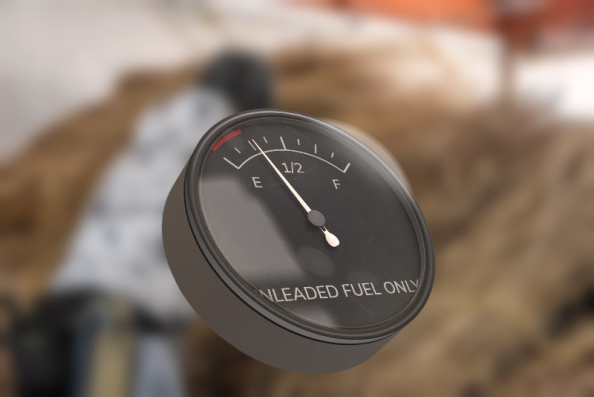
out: 0.25
